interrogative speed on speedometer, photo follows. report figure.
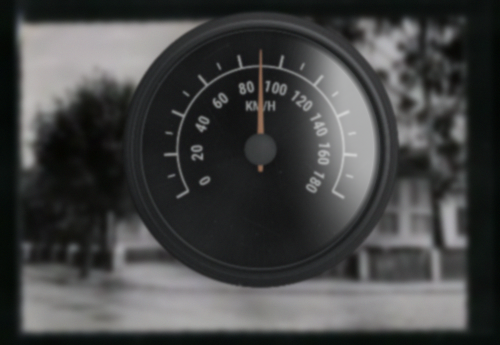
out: 90 km/h
